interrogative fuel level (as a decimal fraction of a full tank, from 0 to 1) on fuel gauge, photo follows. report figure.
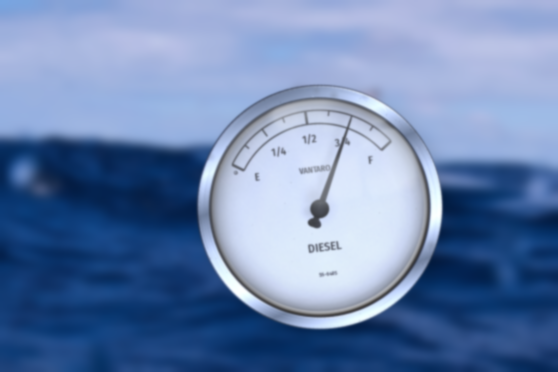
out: 0.75
